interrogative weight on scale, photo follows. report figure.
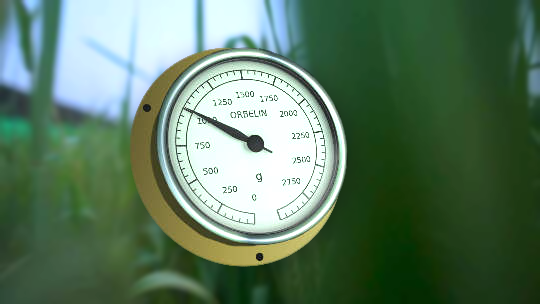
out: 1000 g
